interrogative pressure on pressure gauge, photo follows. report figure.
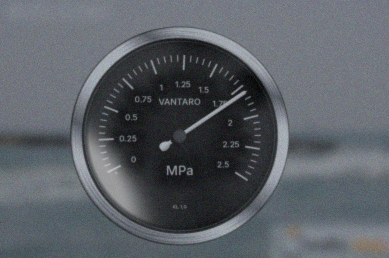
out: 1.8 MPa
